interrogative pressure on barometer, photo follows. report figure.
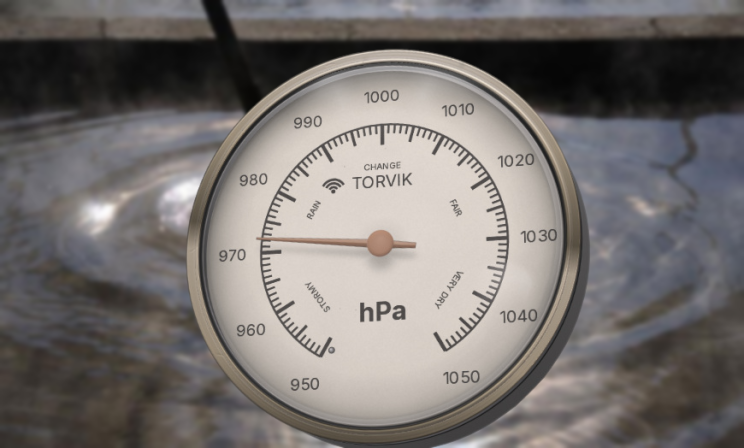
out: 972 hPa
